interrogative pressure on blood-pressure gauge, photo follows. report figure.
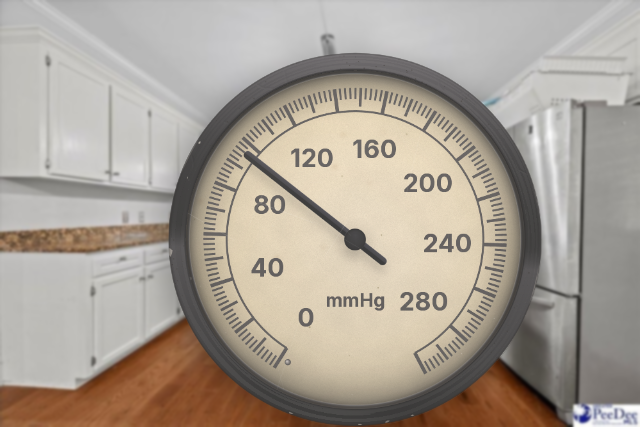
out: 96 mmHg
